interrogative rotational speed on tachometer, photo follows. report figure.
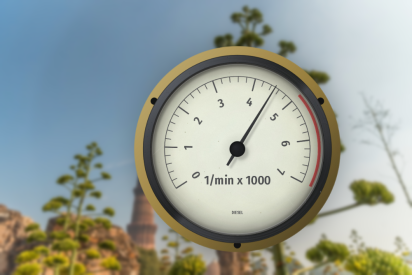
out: 4500 rpm
